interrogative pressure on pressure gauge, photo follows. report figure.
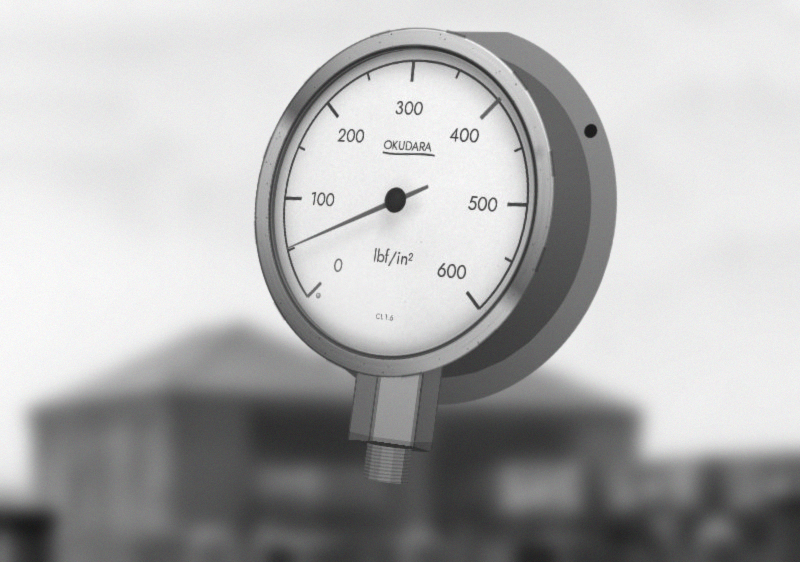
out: 50 psi
